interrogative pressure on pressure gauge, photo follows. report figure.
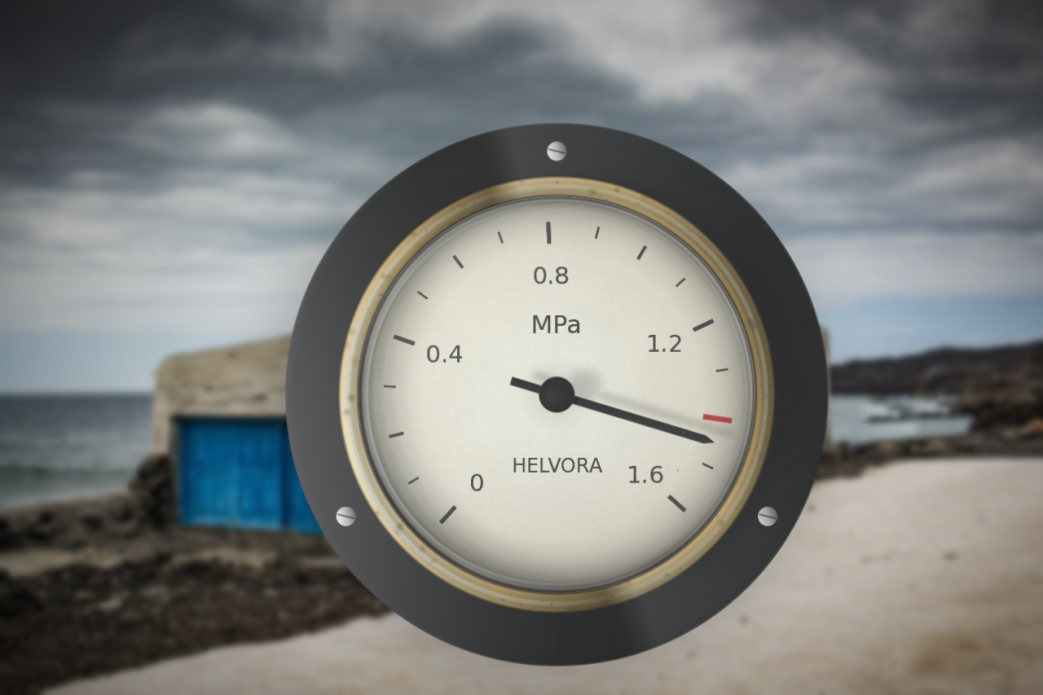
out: 1.45 MPa
